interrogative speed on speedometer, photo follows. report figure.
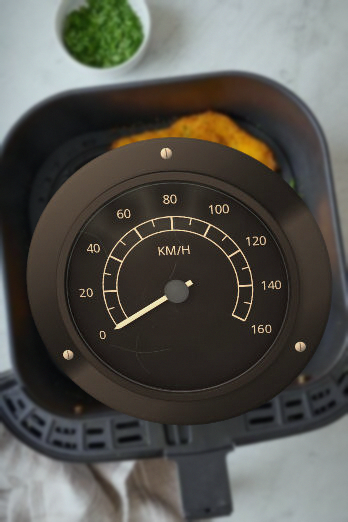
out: 0 km/h
